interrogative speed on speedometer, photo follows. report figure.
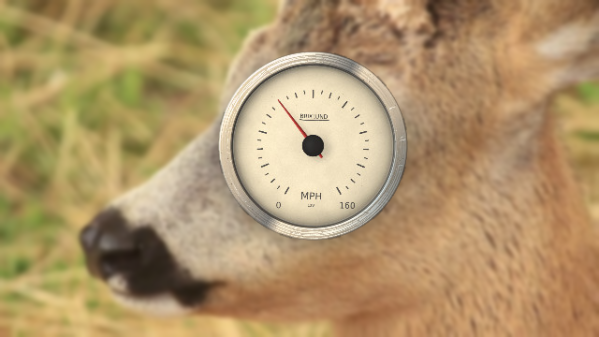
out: 60 mph
